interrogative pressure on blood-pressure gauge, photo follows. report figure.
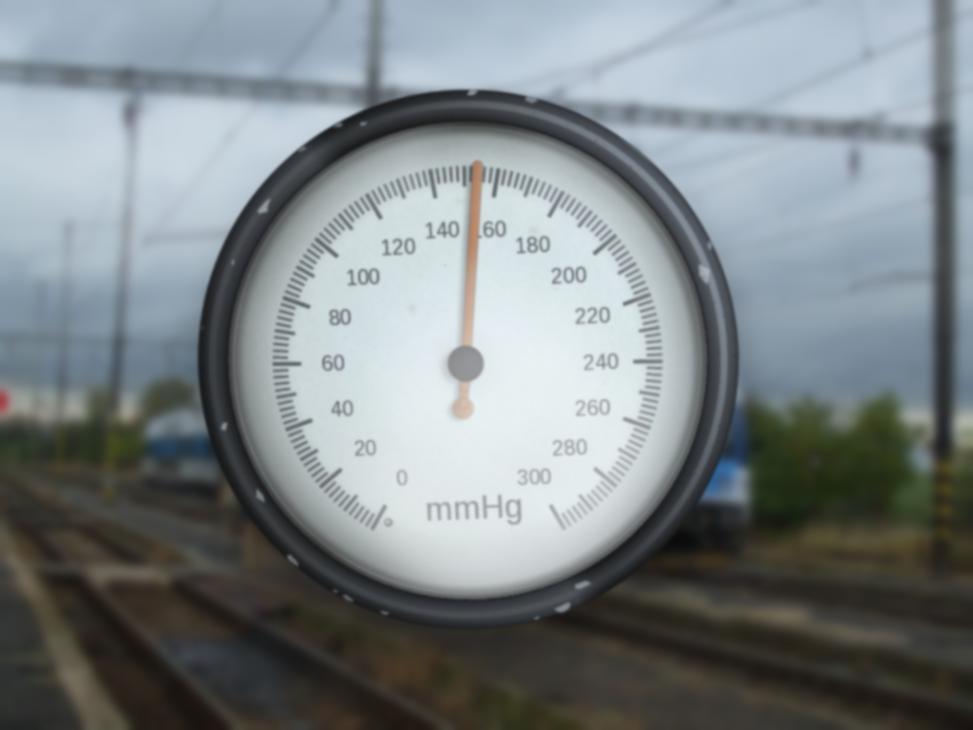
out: 154 mmHg
